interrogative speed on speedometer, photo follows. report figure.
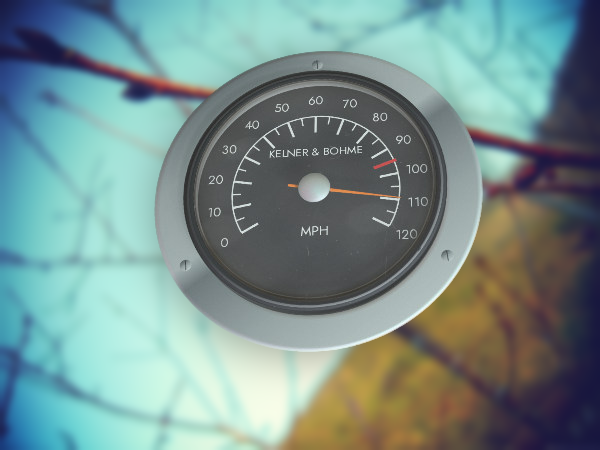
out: 110 mph
